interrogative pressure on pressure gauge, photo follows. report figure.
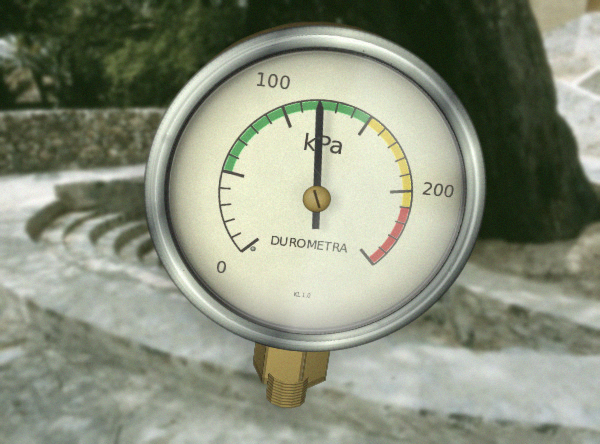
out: 120 kPa
